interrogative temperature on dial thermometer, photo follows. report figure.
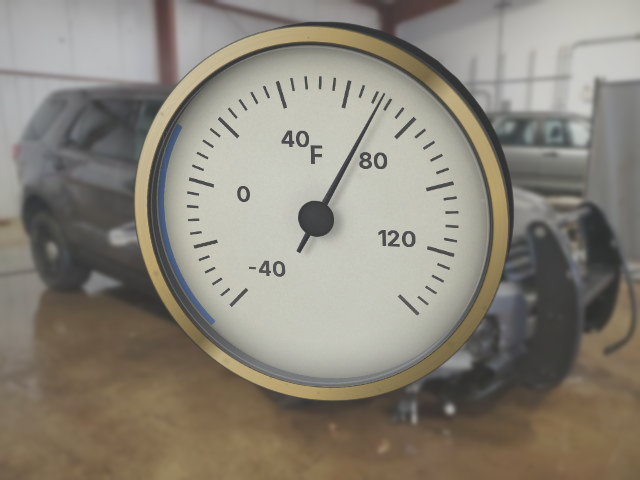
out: 70 °F
